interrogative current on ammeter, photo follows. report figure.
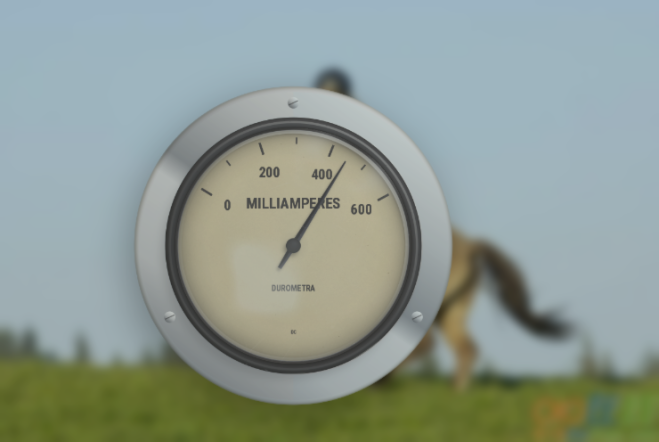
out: 450 mA
